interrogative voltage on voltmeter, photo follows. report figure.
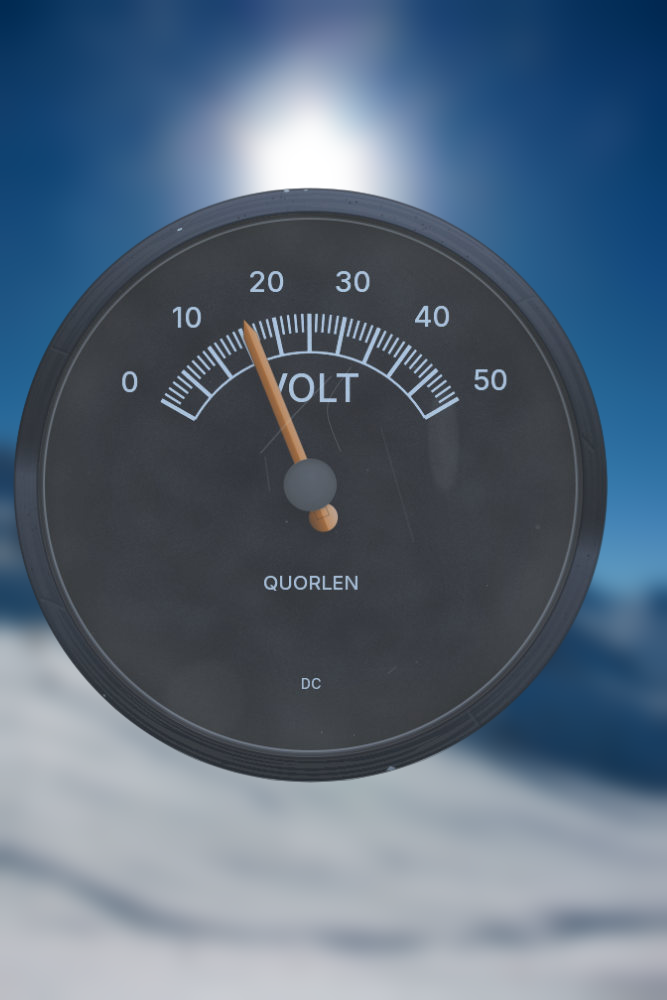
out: 16 V
